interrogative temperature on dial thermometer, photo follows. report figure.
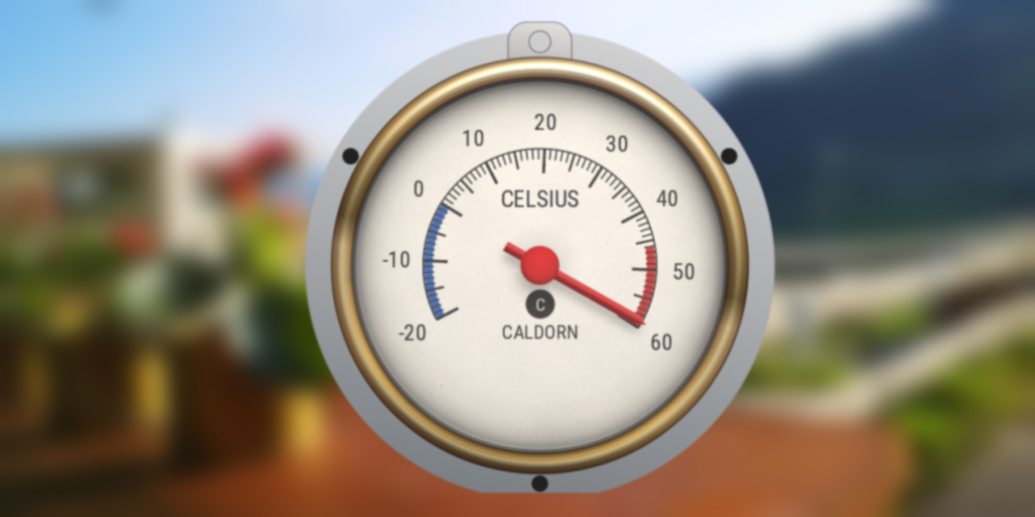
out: 59 °C
